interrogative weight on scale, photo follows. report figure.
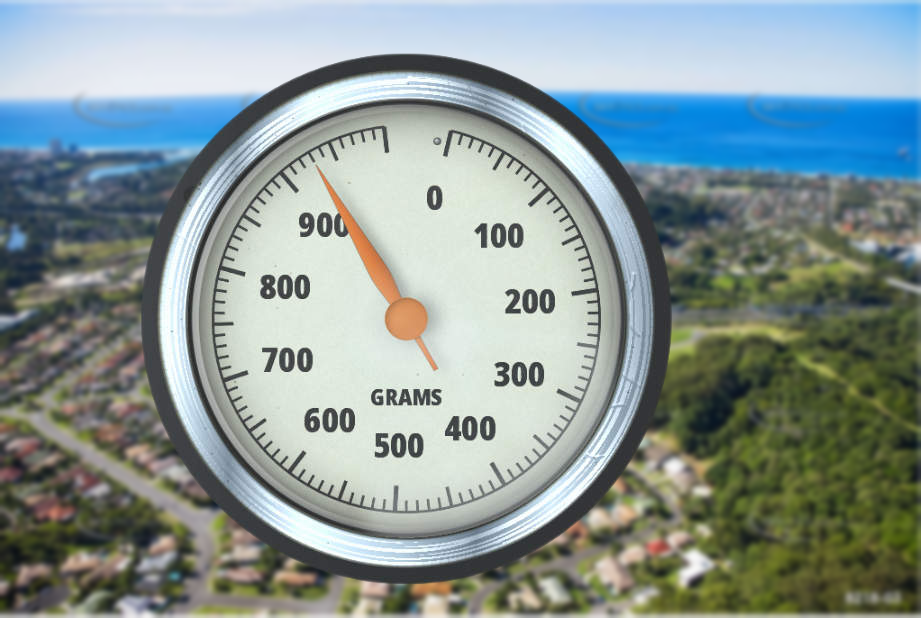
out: 930 g
